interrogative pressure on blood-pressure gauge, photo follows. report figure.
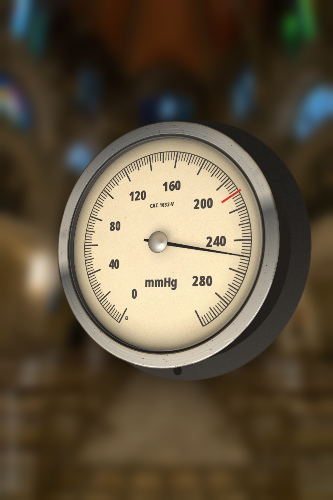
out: 250 mmHg
